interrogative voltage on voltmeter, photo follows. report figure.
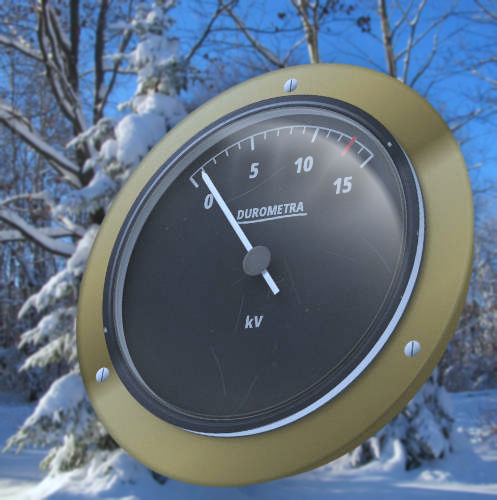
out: 1 kV
